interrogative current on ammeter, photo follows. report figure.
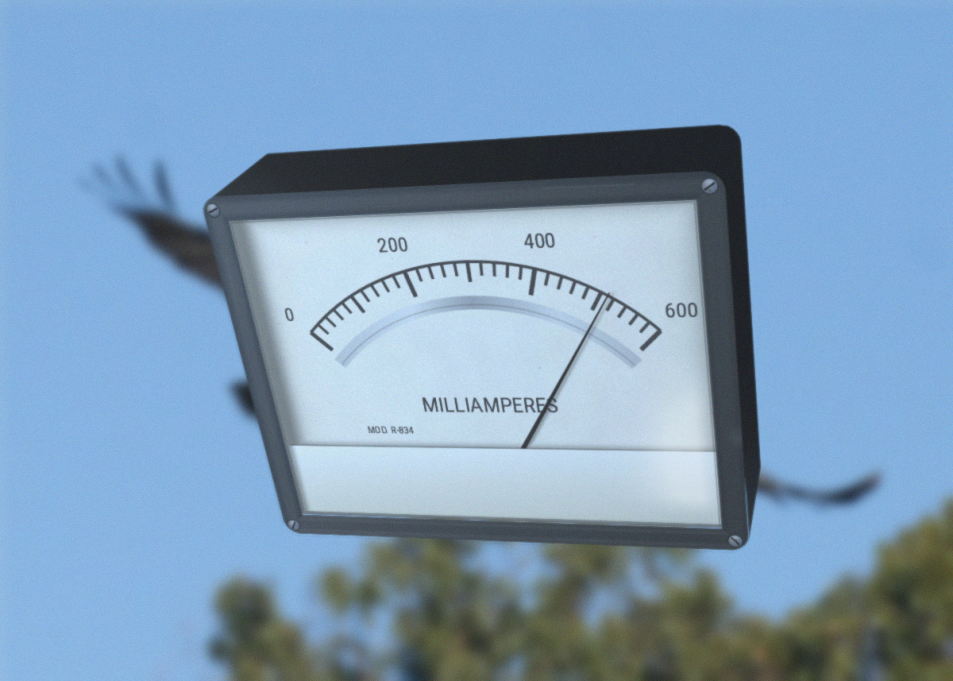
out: 510 mA
